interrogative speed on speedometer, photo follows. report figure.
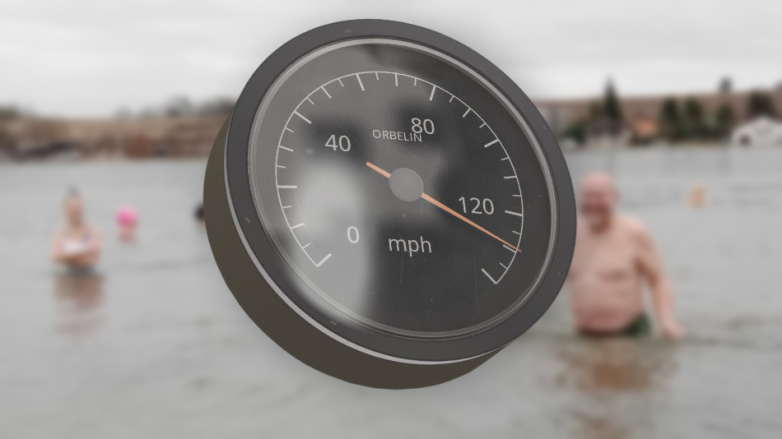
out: 130 mph
